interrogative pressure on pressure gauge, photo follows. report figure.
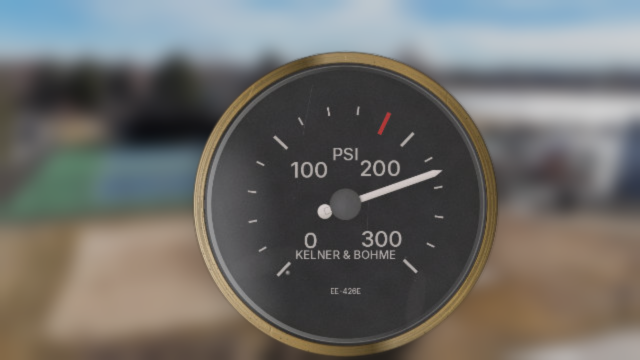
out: 230 psi
